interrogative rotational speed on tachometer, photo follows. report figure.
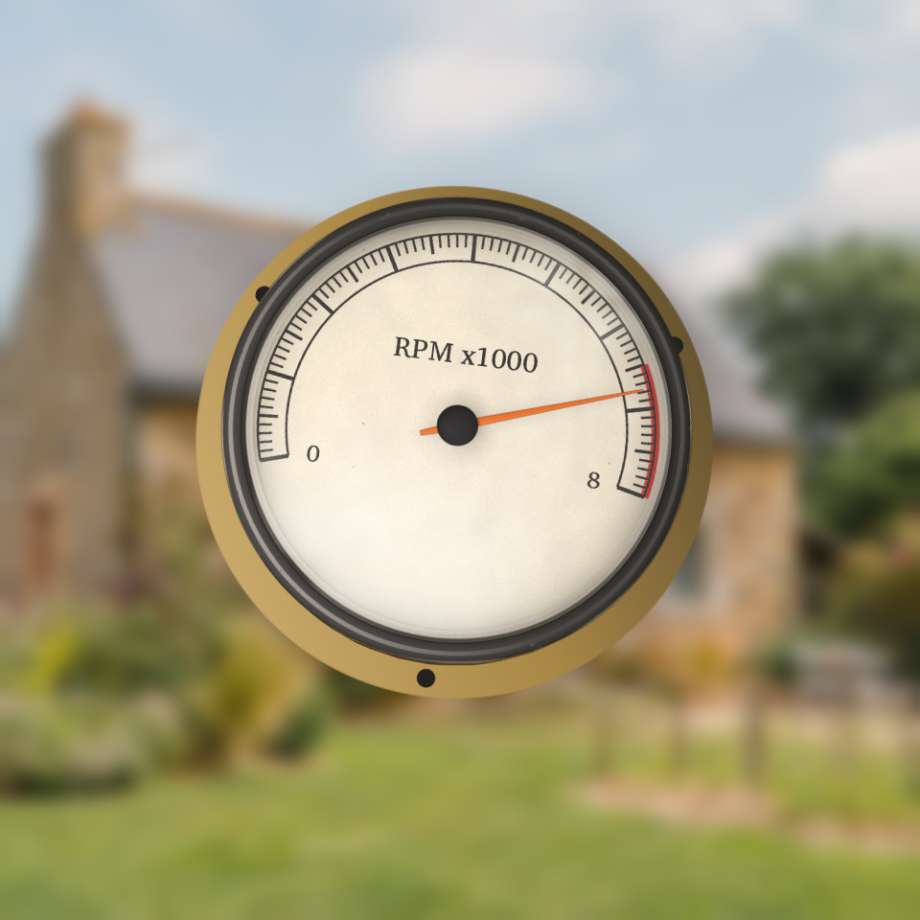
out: 6800 rpm
